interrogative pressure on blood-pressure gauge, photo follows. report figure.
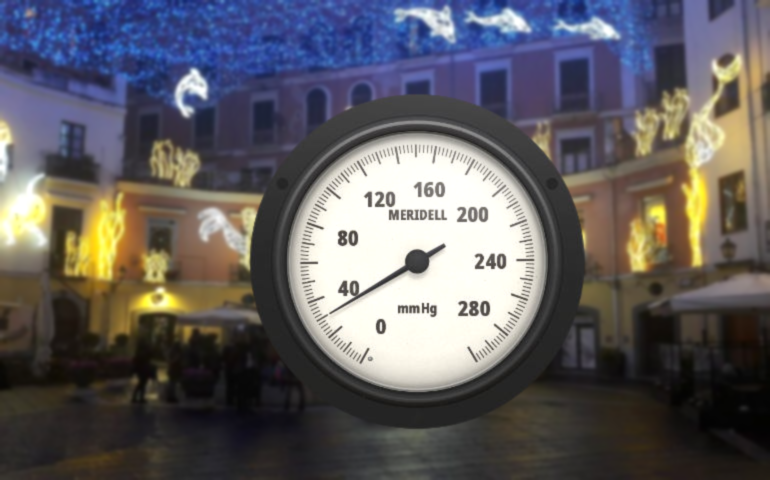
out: 30 mmHg
